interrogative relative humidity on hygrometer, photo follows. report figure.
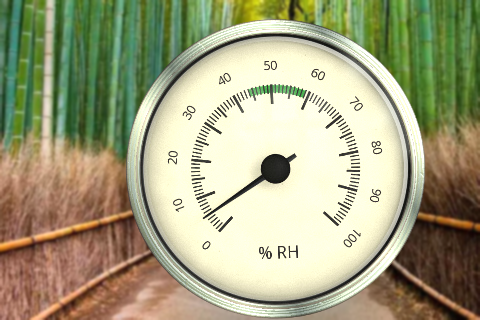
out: 5 %
